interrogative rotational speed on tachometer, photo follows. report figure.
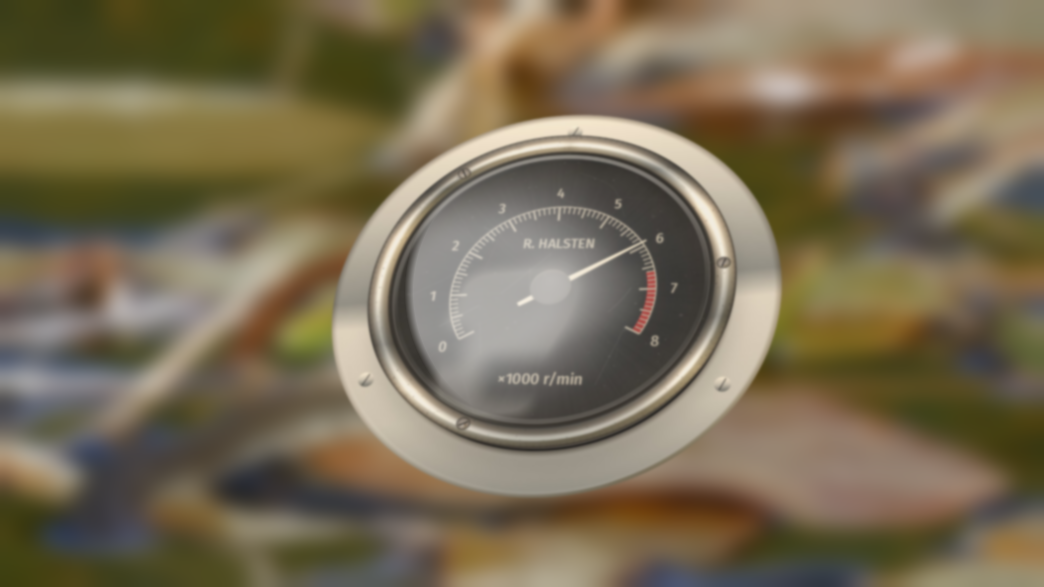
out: 6000 rpm
